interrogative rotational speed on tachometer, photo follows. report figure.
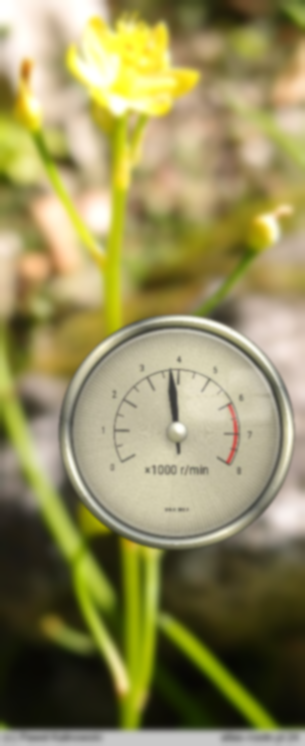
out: 3750 rpm
